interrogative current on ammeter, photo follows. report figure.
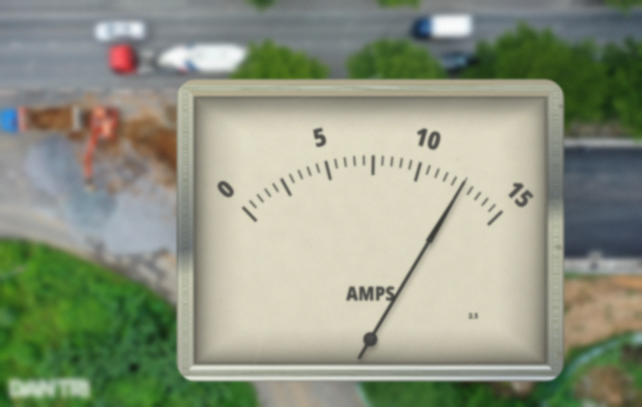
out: 12.5 A
